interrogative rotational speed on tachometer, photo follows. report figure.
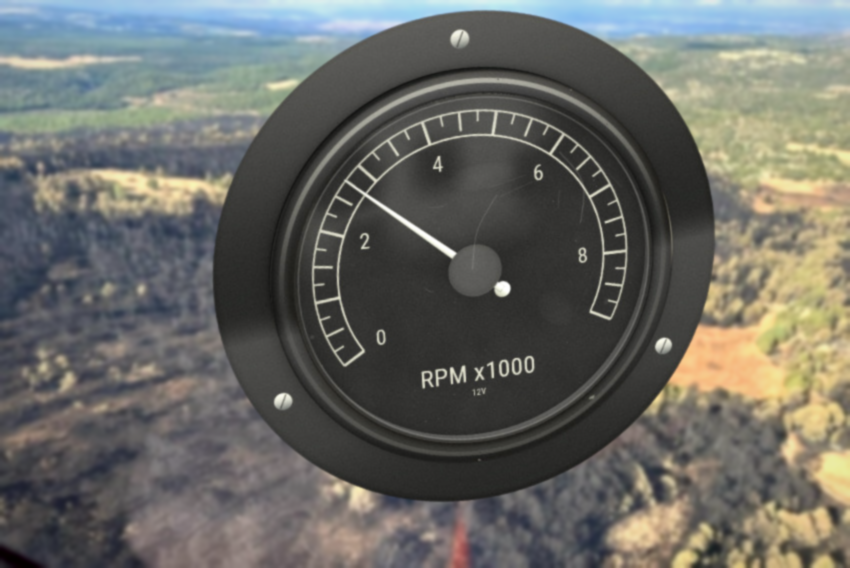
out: 2750 rpm
